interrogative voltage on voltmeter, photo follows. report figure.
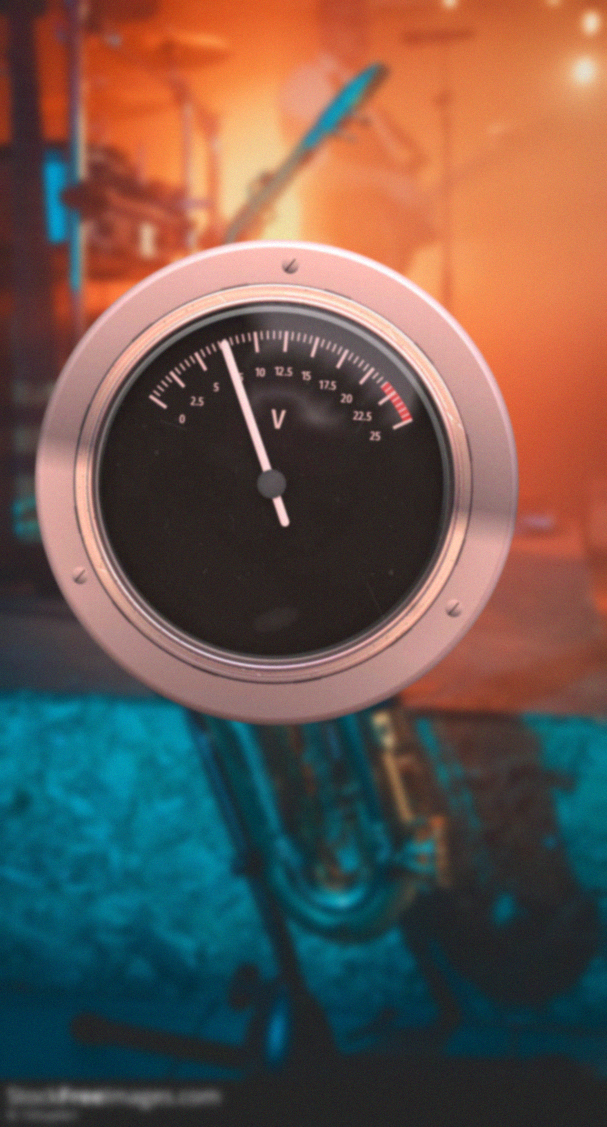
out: 7.5 V
